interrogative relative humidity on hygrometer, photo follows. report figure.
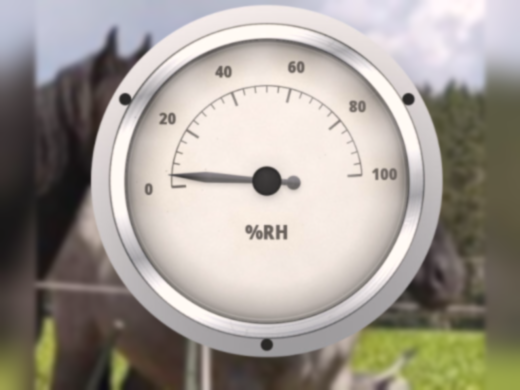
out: 4 %
